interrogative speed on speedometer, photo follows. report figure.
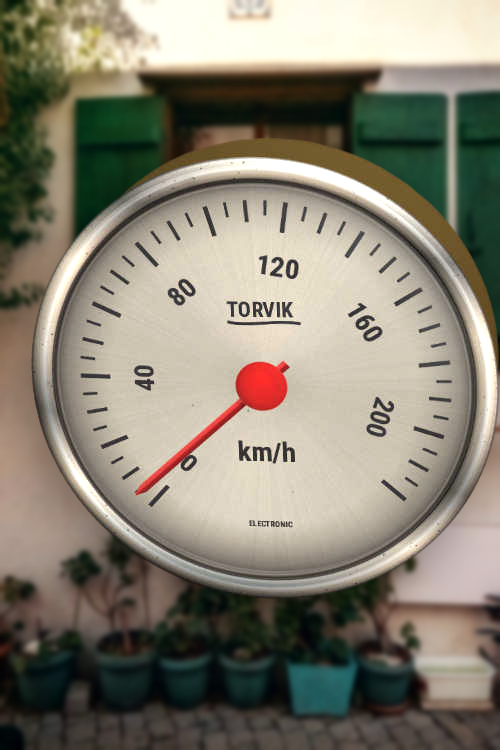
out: 5 km/h
